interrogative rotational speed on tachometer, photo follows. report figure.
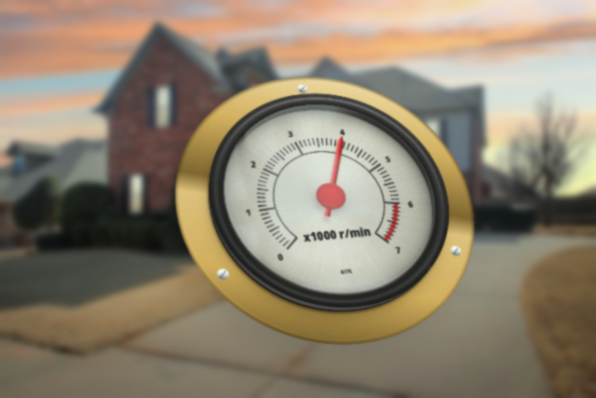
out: 4000 rpm
